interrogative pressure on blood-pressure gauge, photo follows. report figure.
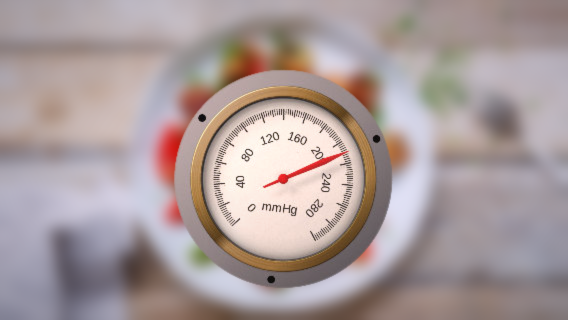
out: 210 mmHg
